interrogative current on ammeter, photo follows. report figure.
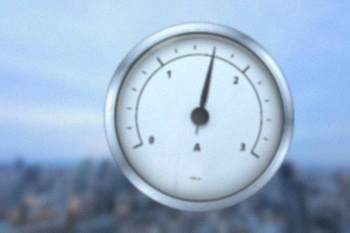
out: 1.6 A
